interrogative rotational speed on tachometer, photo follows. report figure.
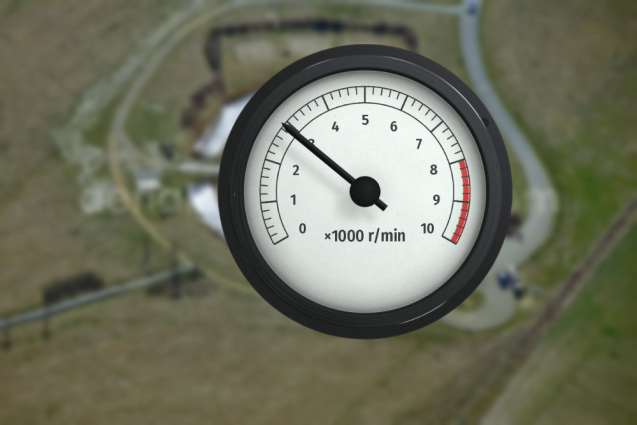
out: 2900 rpm
